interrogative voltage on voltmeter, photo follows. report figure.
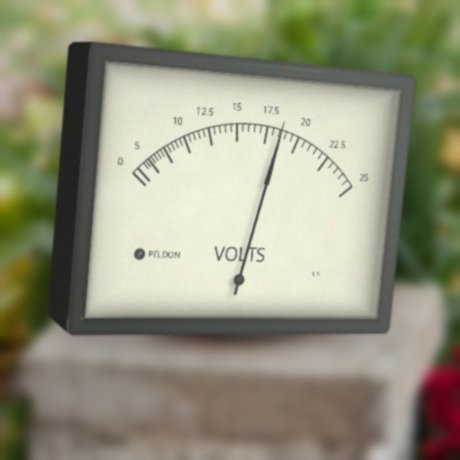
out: 18.5 V
